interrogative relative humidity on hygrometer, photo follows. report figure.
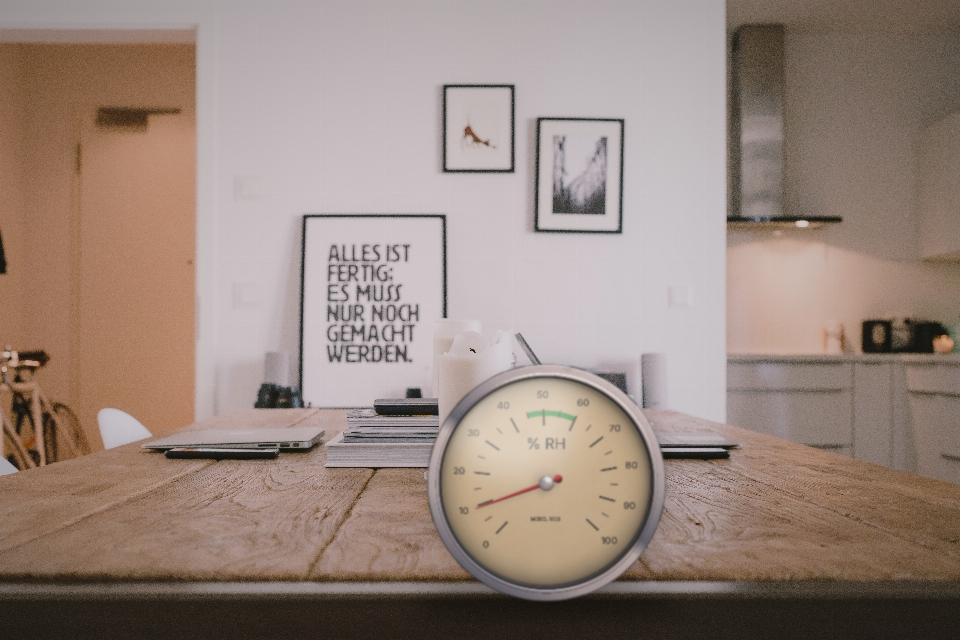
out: 10 %
